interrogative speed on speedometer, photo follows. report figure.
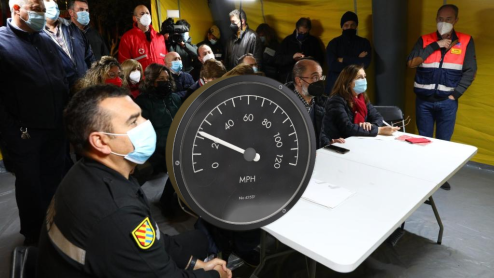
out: 22.5 mph
